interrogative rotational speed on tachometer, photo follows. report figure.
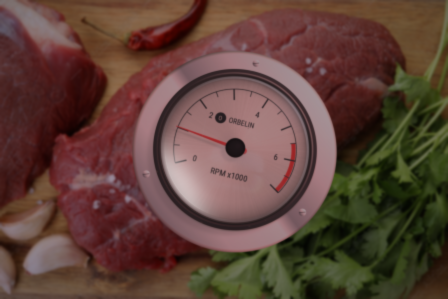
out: 1000 rpm
